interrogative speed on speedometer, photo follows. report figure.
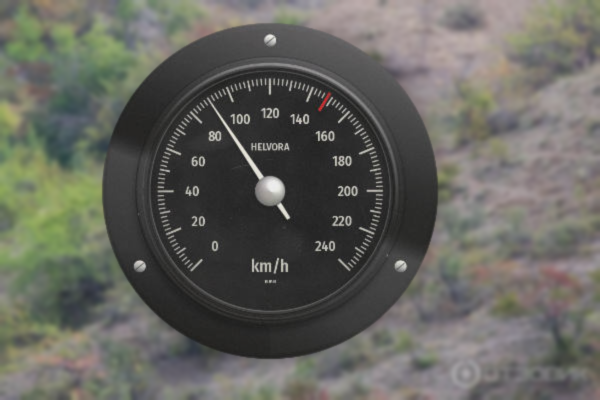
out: 90 km/h
